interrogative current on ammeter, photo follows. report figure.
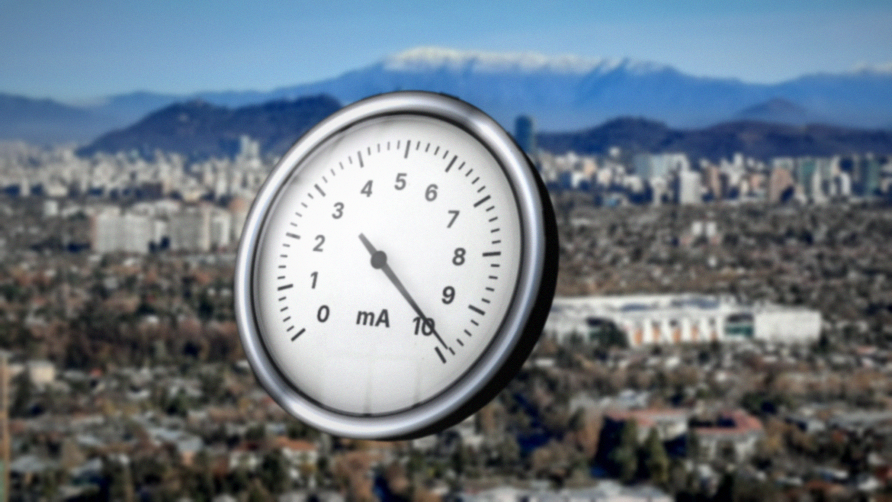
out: 9.8 mA
